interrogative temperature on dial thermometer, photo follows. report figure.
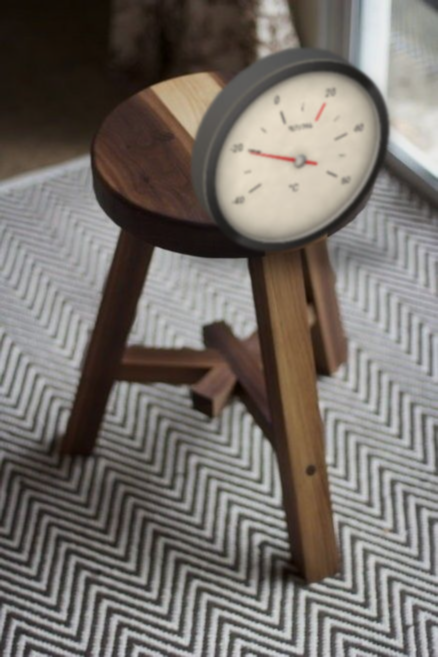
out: -20 °C
